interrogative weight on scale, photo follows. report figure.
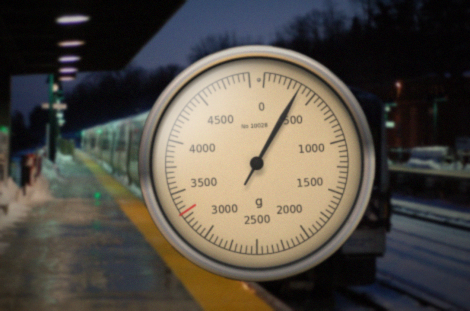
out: 350 g
